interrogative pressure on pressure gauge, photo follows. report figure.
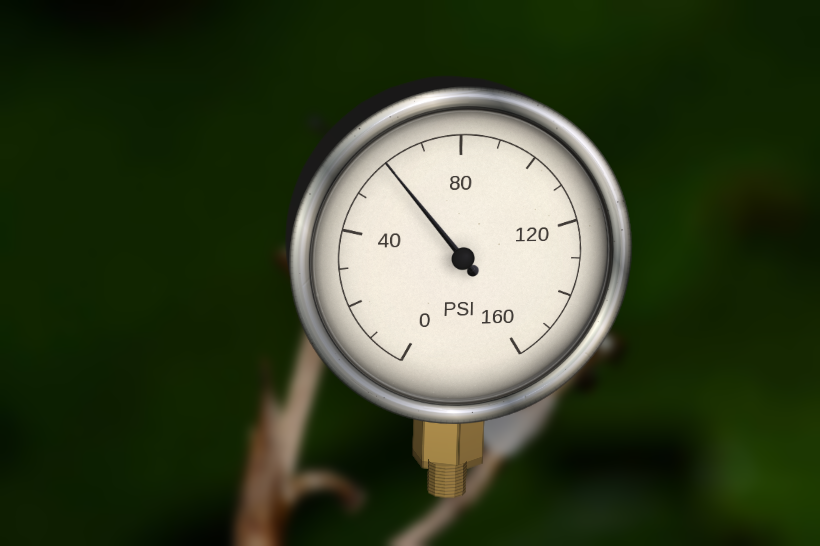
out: 60 psi
